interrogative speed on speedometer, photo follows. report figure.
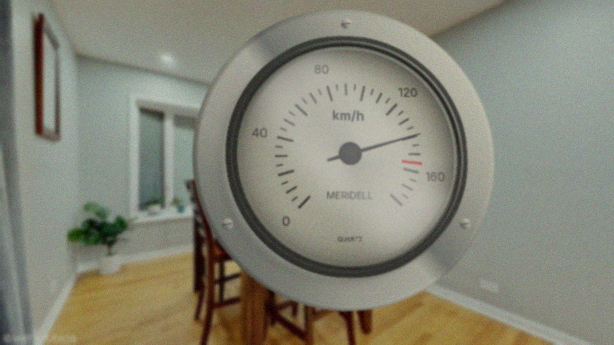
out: 140 km/h
